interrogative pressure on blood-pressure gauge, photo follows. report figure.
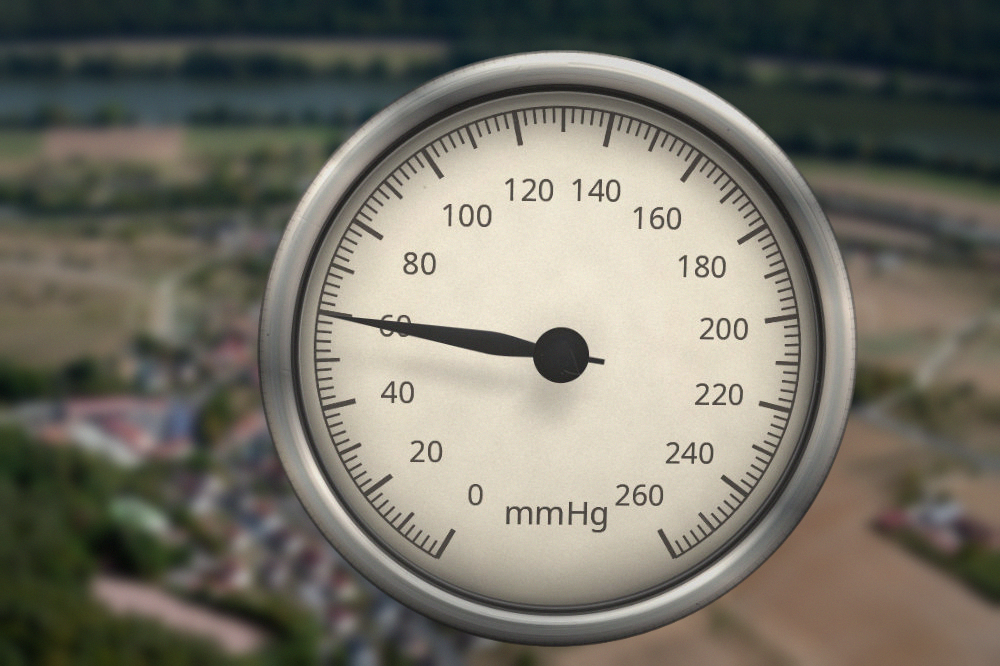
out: 60 mmHg
